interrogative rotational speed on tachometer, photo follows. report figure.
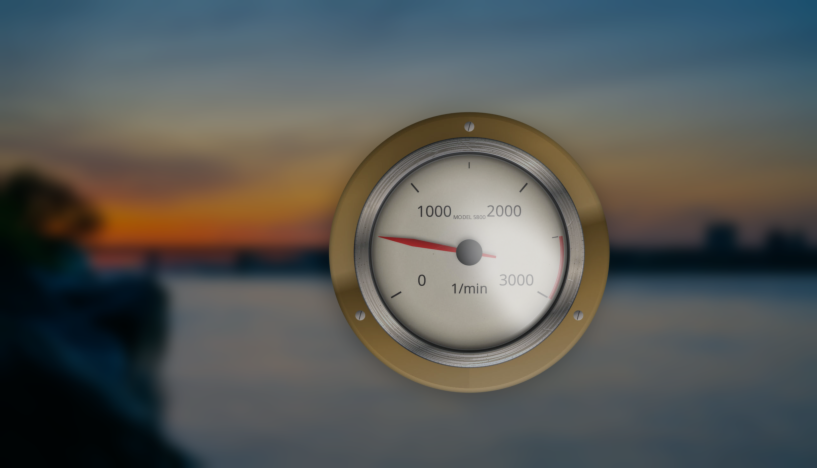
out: 500 rpm
